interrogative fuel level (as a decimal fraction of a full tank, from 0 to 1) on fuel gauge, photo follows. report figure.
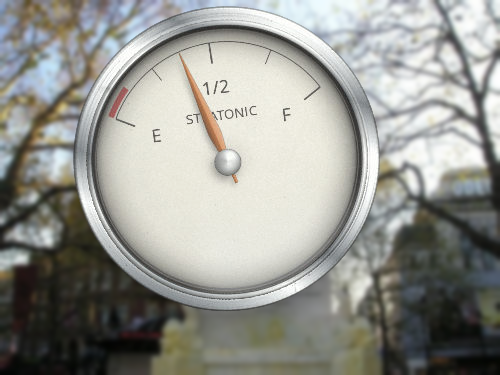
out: 0.375
